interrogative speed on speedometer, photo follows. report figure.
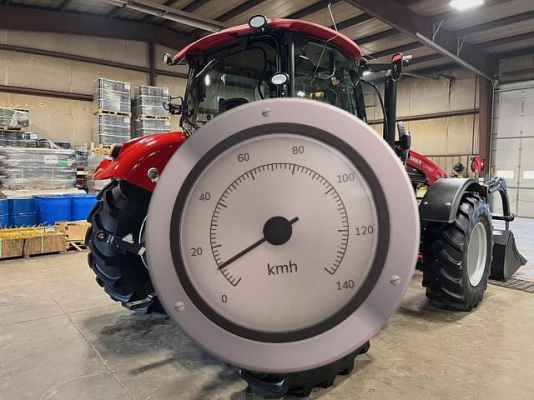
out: 10 km/h
